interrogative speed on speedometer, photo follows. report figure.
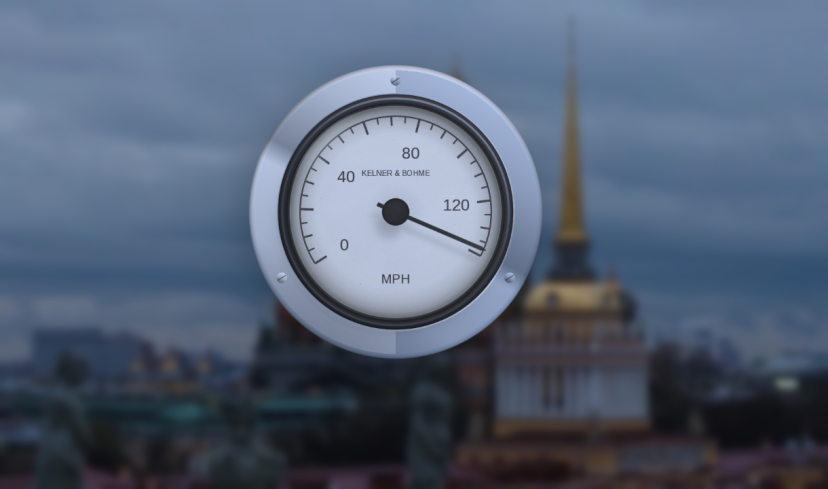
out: 137.5 mph
